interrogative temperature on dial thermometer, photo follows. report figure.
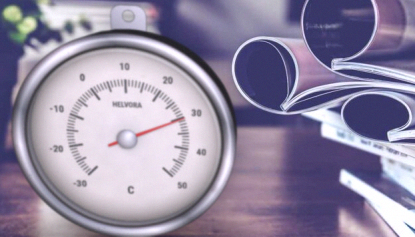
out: 30 °C
